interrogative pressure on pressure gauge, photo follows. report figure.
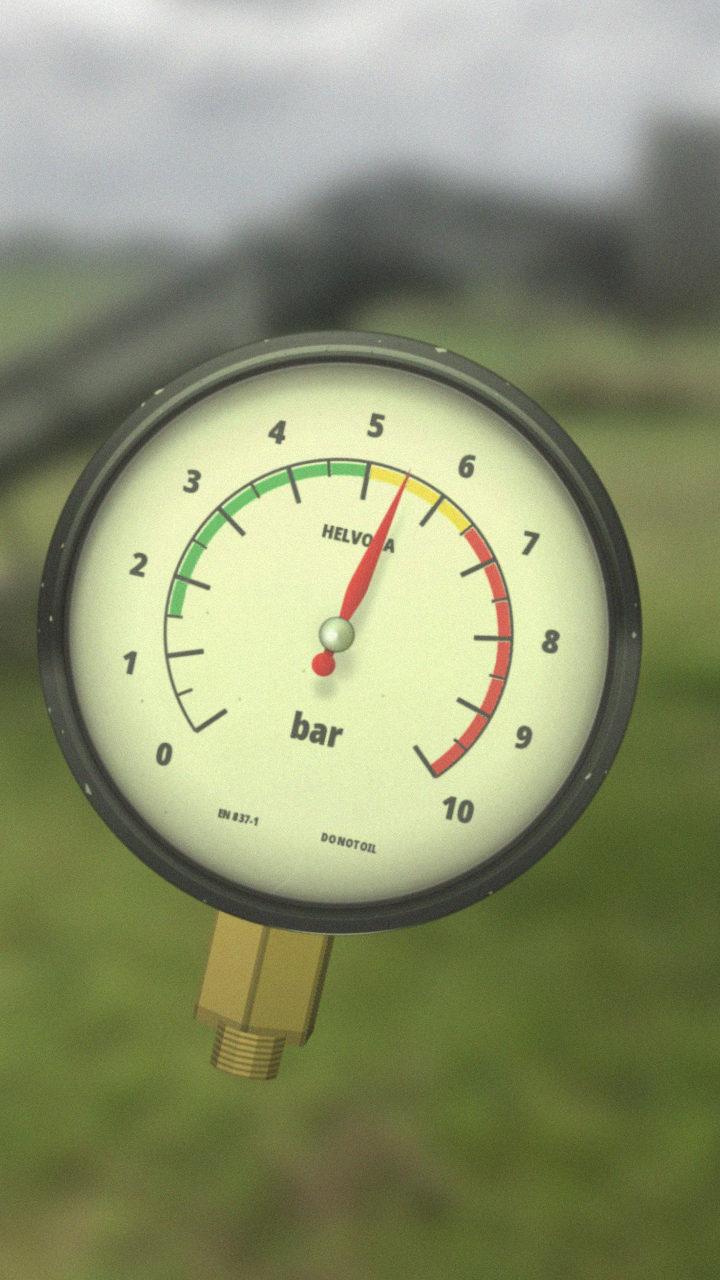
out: 5.5 bar
